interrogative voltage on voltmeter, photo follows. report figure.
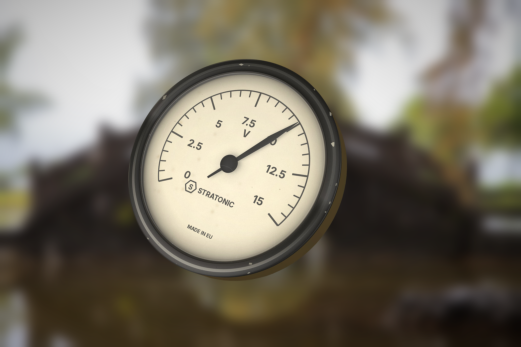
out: 10 V
